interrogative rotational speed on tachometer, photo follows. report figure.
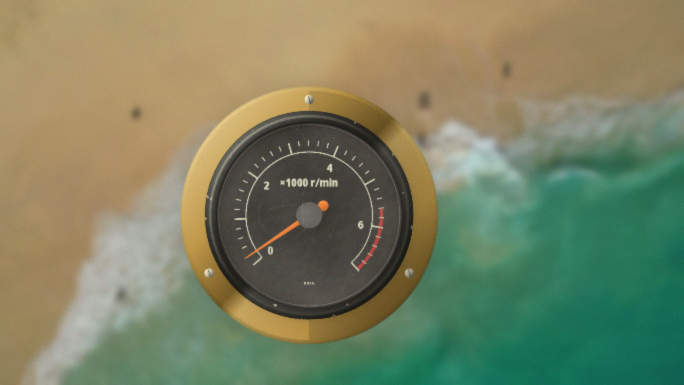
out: 200 rpm
